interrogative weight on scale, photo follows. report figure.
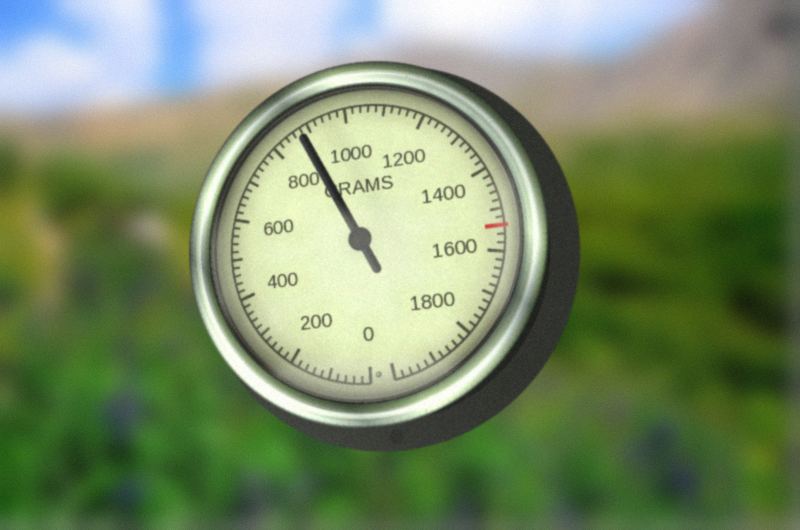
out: 880 g
